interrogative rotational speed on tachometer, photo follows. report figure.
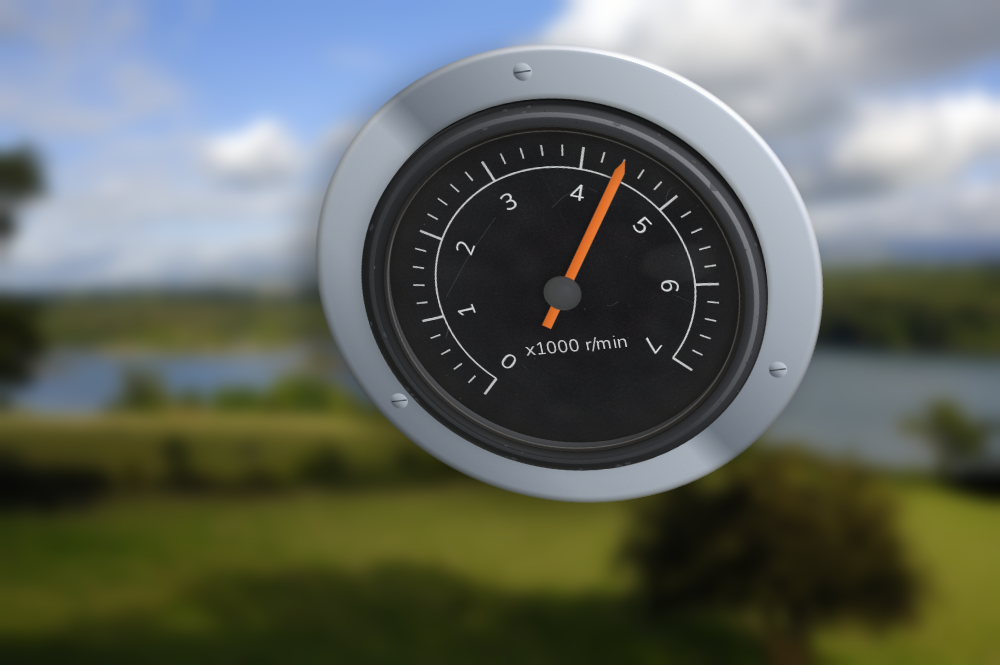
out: 4400 rpm
